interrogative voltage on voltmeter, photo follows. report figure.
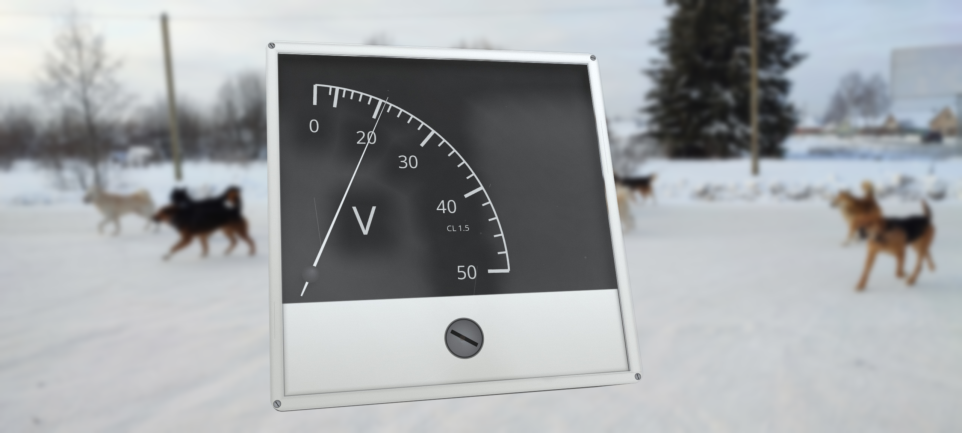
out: 21 V
